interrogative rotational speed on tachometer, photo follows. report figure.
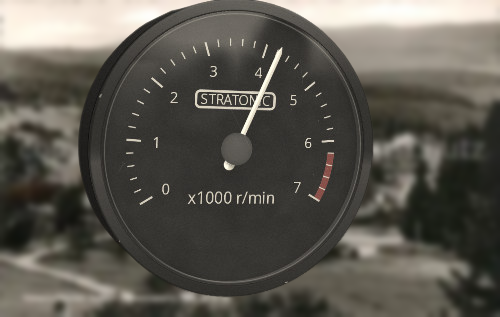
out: 4200 rpm
